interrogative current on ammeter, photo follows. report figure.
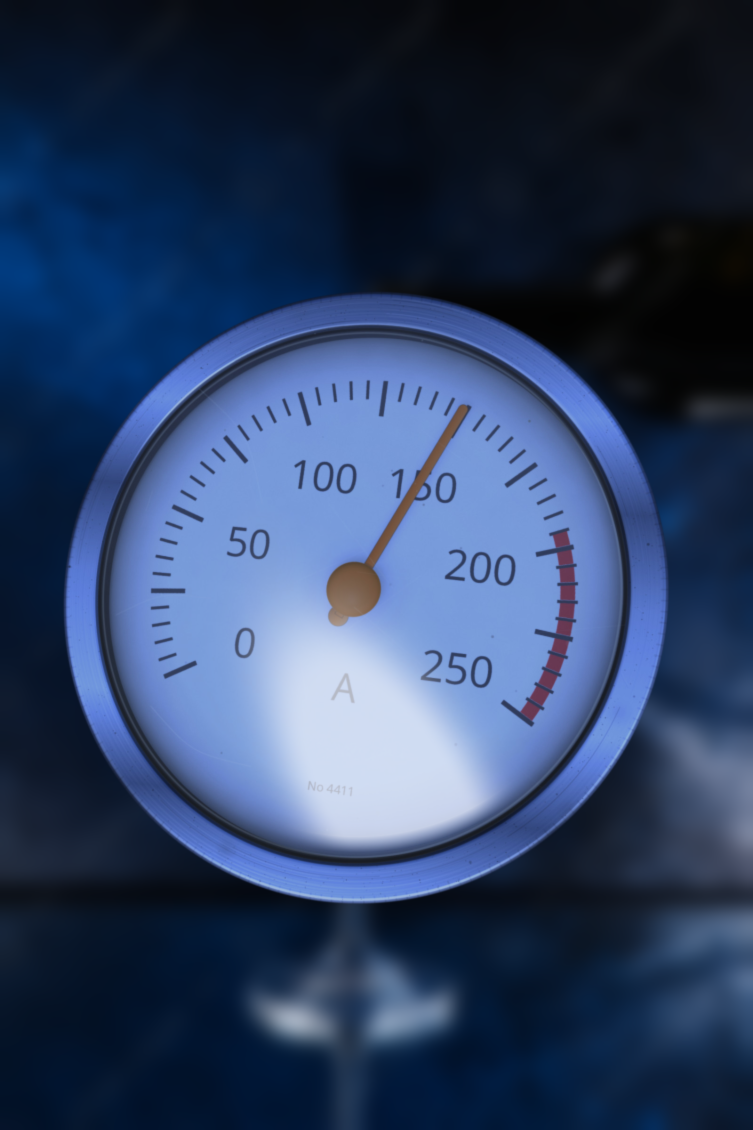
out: 150 A
